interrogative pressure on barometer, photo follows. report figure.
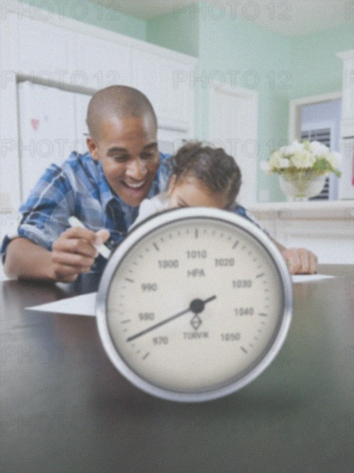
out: 976 hPa
